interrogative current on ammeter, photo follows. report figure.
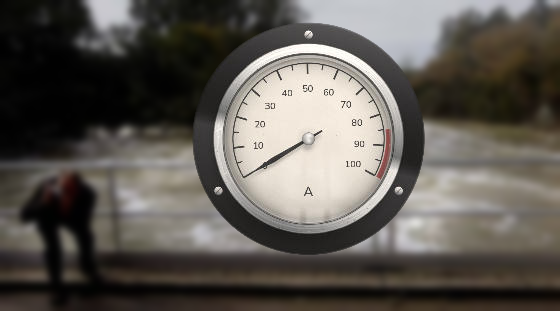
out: 0 A
